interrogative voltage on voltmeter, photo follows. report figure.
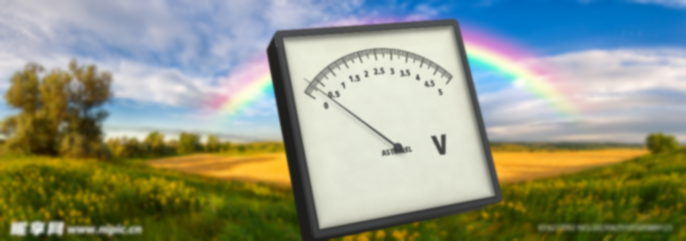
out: 0.25 V
